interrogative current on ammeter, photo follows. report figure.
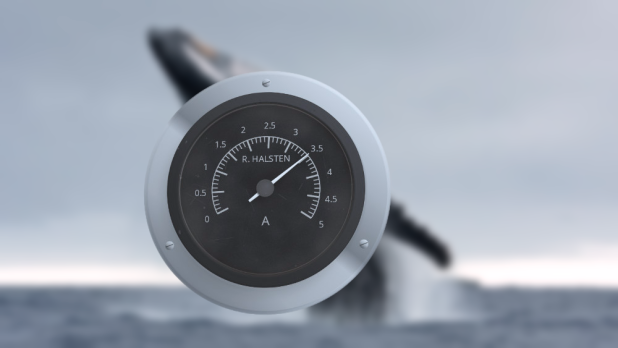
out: 3.5 A
